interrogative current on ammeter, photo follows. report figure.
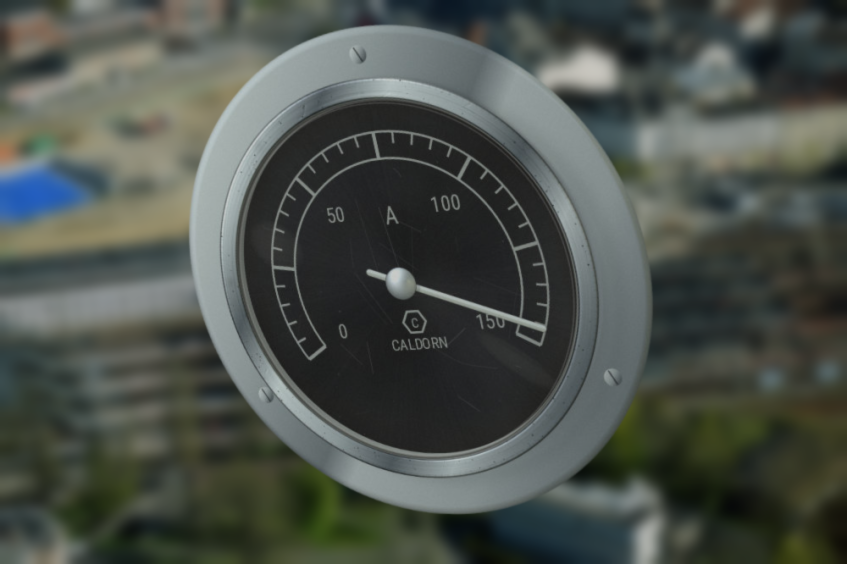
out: 145 A
